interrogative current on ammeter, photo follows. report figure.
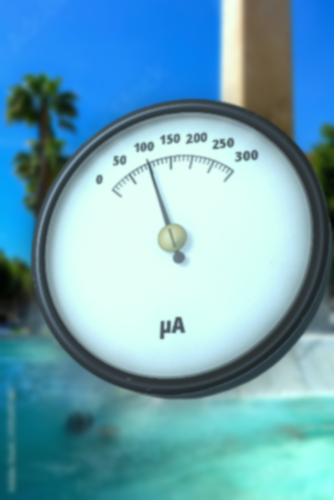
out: 100 µA
